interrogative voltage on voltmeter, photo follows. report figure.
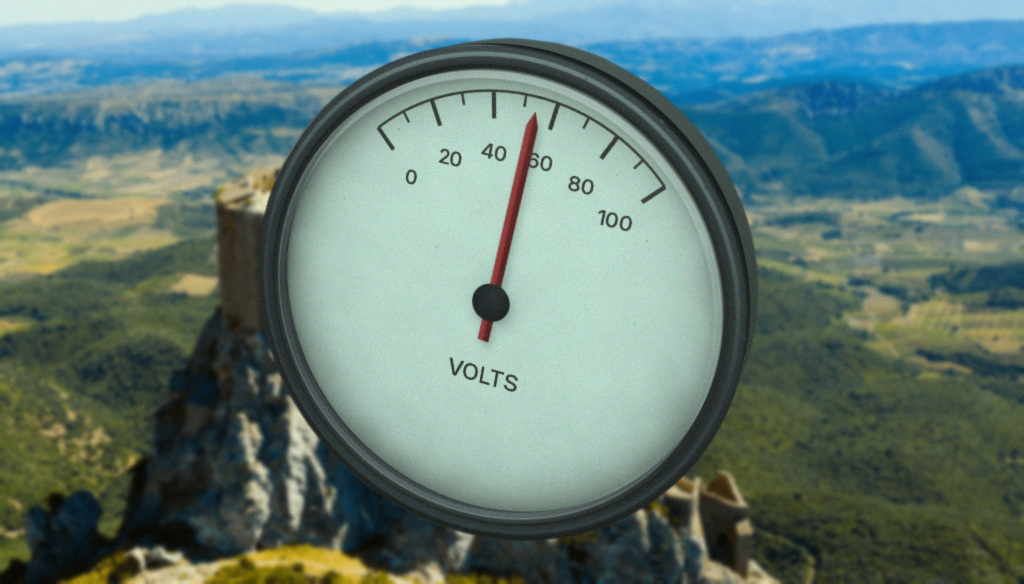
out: 55 V
